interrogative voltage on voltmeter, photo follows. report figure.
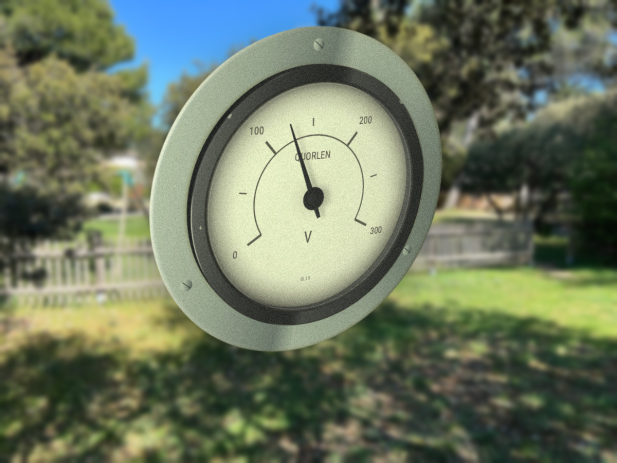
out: 125 V
